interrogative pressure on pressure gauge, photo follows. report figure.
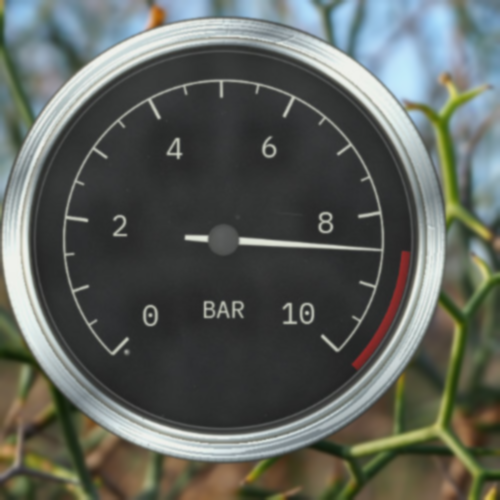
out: 8.5 bar
